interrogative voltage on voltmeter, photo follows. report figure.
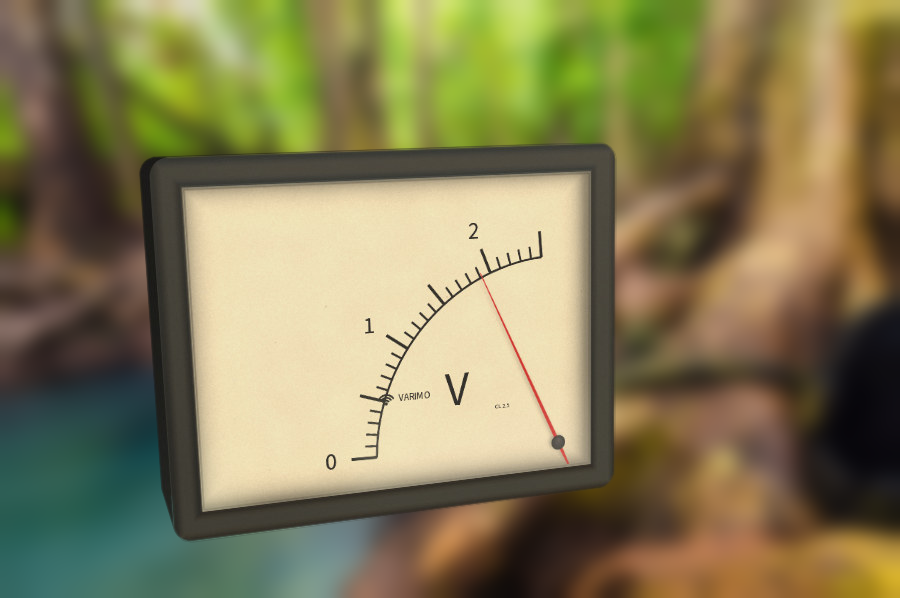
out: 1.9 V
